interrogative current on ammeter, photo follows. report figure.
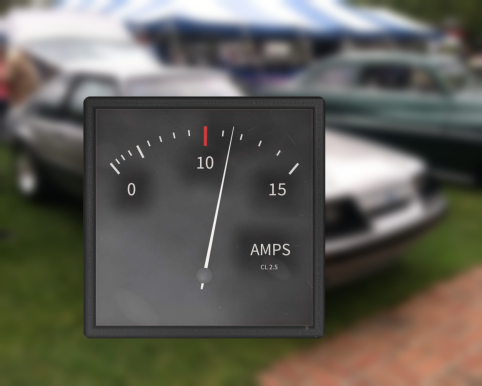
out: 11.5 A
